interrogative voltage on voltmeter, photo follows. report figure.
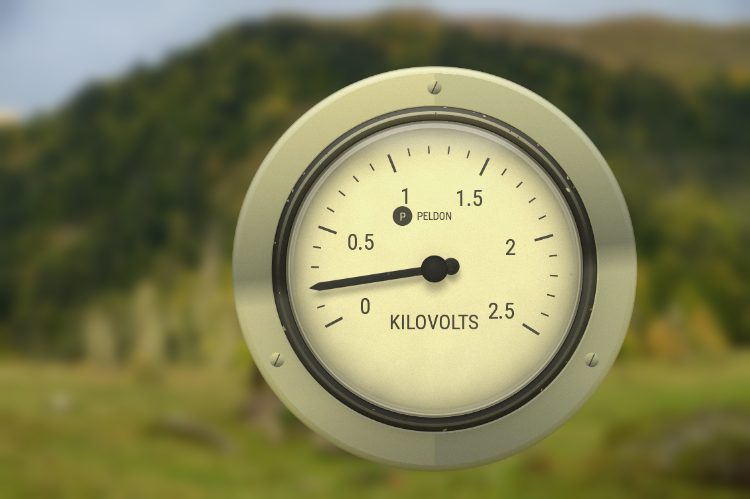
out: 0.2 kV
